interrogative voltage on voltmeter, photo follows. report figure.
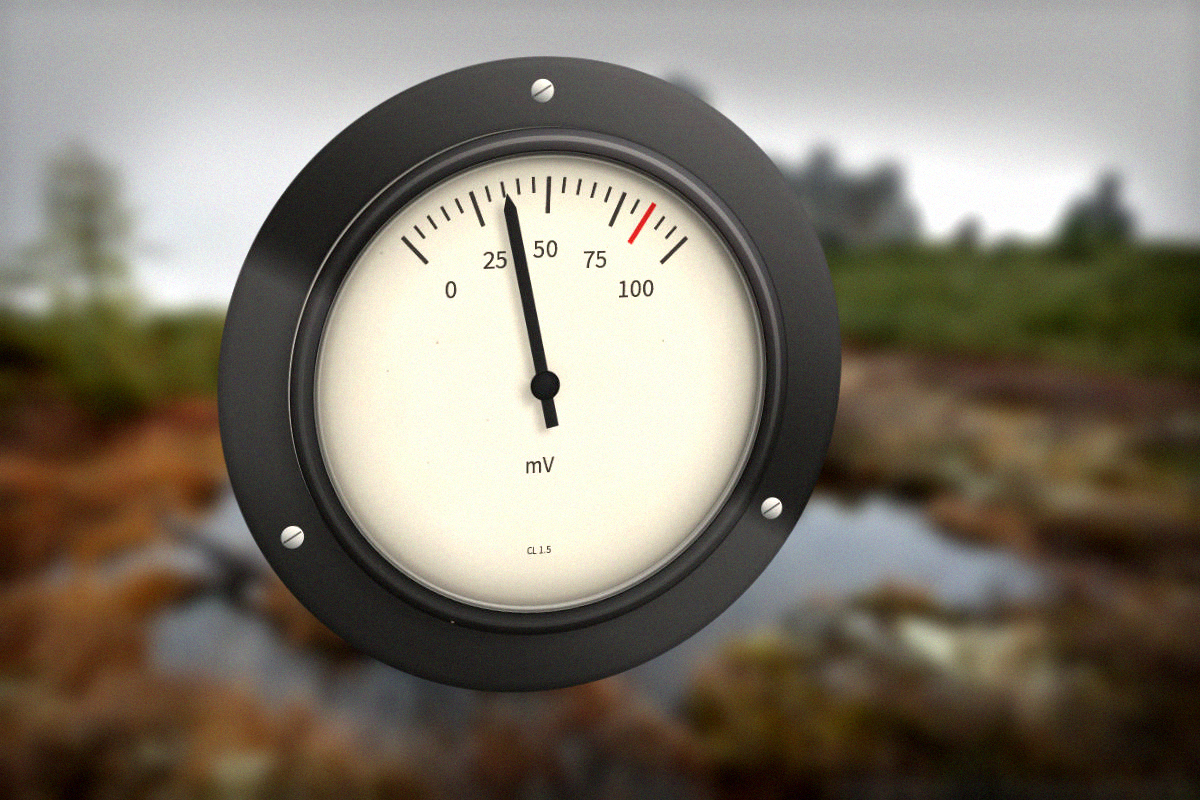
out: 35 mV
